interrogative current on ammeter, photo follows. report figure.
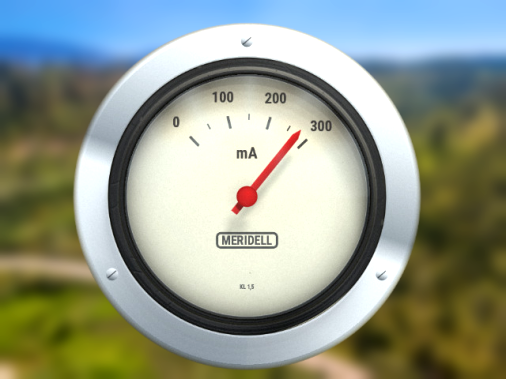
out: 275 mA
